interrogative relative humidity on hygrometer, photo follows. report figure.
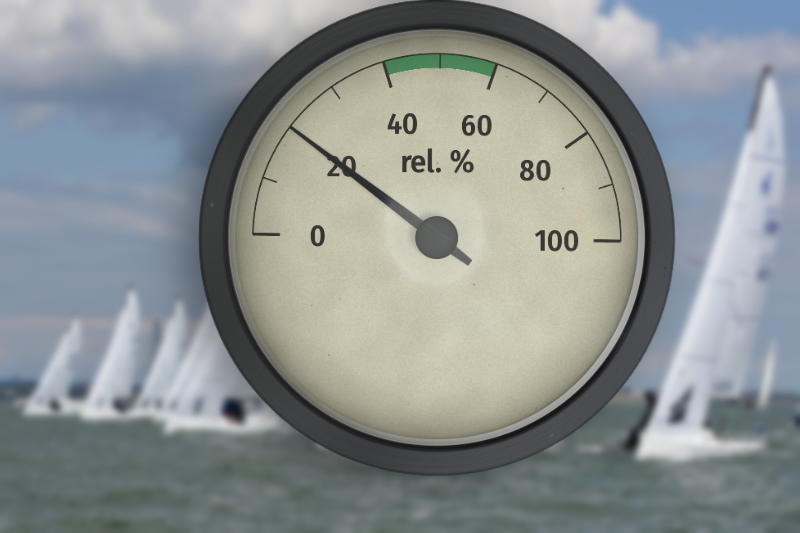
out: 20 %
